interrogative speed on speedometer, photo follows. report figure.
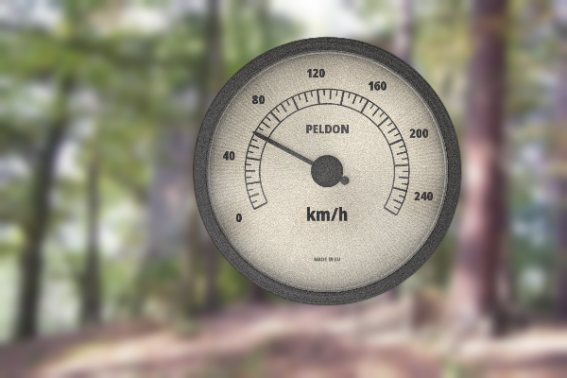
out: 60 km/h
